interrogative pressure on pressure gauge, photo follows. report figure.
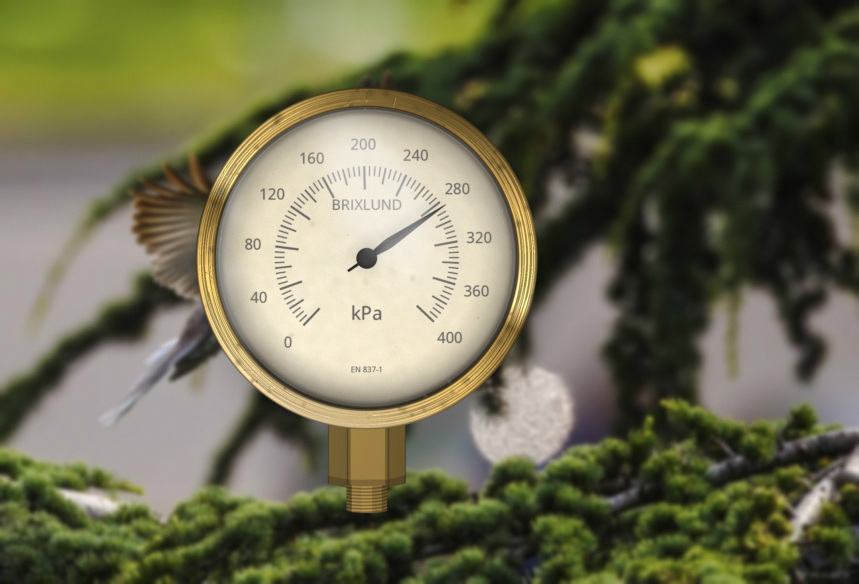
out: 285 kPa
